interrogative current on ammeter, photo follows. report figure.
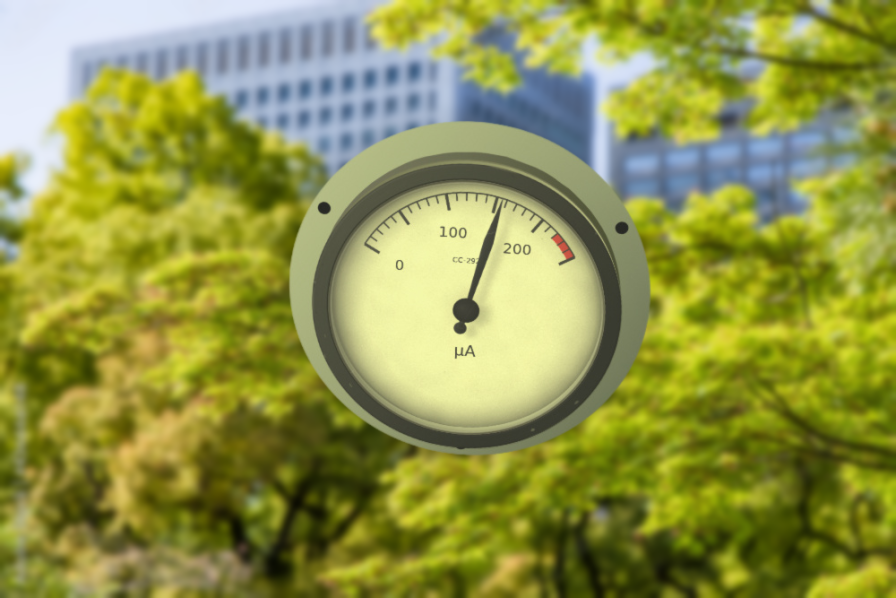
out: 155 µA
